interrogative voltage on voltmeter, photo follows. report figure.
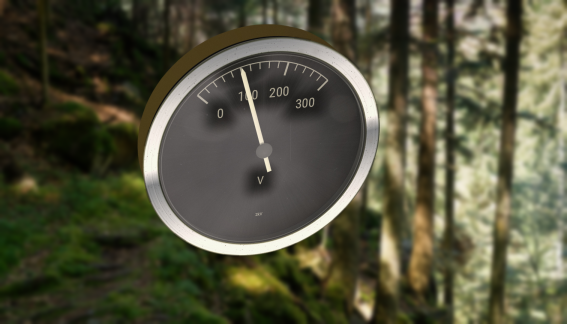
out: 100 V
